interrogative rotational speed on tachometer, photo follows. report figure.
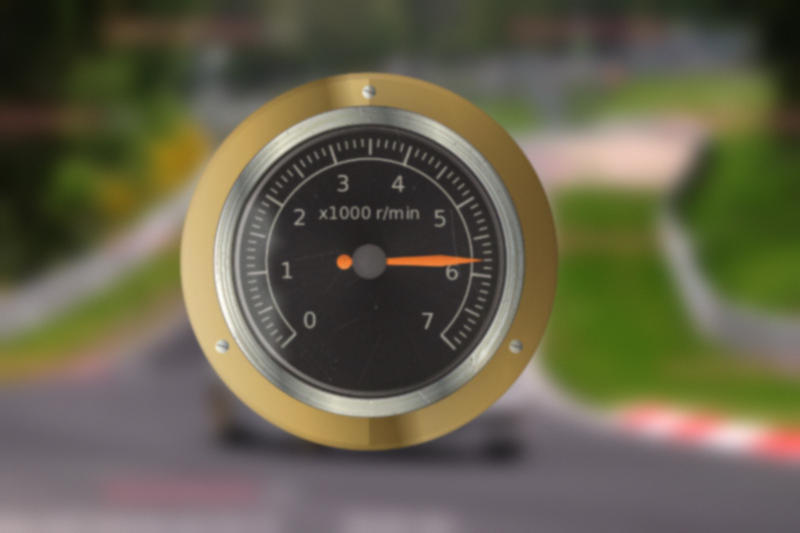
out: 5800 rpm
